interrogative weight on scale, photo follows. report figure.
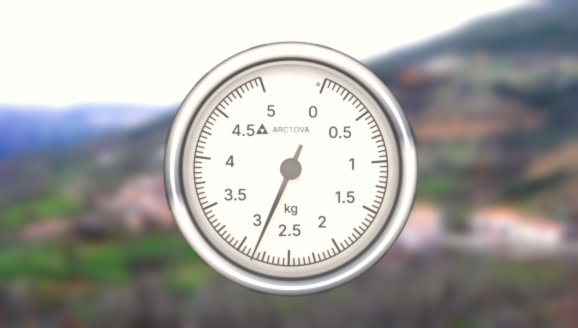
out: 2.85 kg
